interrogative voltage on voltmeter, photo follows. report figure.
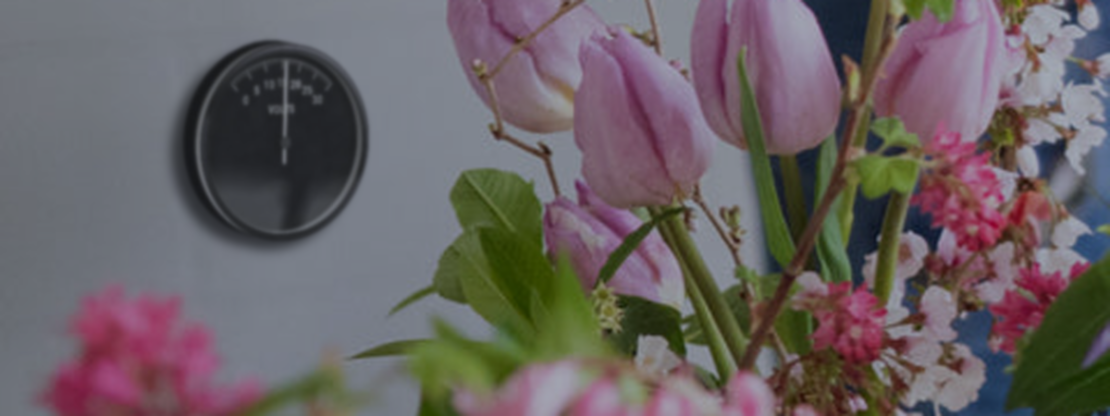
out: 15 V
